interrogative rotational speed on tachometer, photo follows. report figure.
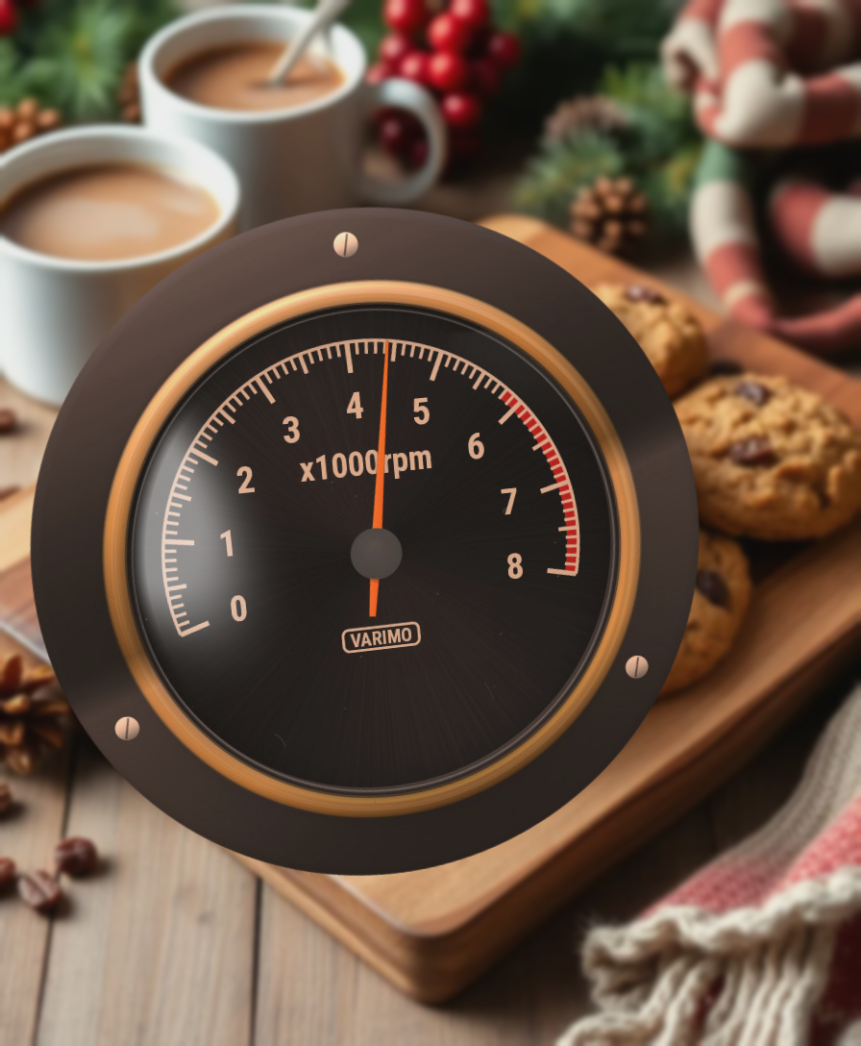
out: 4400 rpm
